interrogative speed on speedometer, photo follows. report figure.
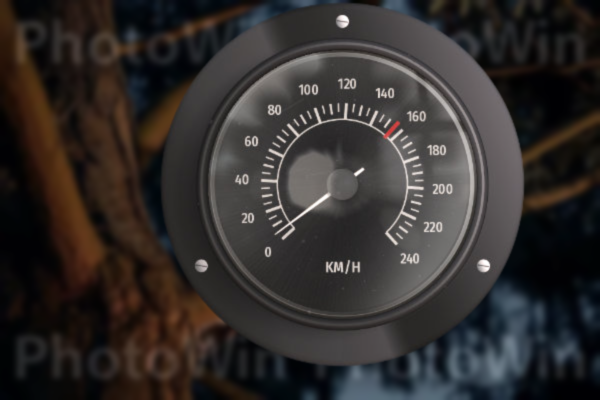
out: 5 km/h
